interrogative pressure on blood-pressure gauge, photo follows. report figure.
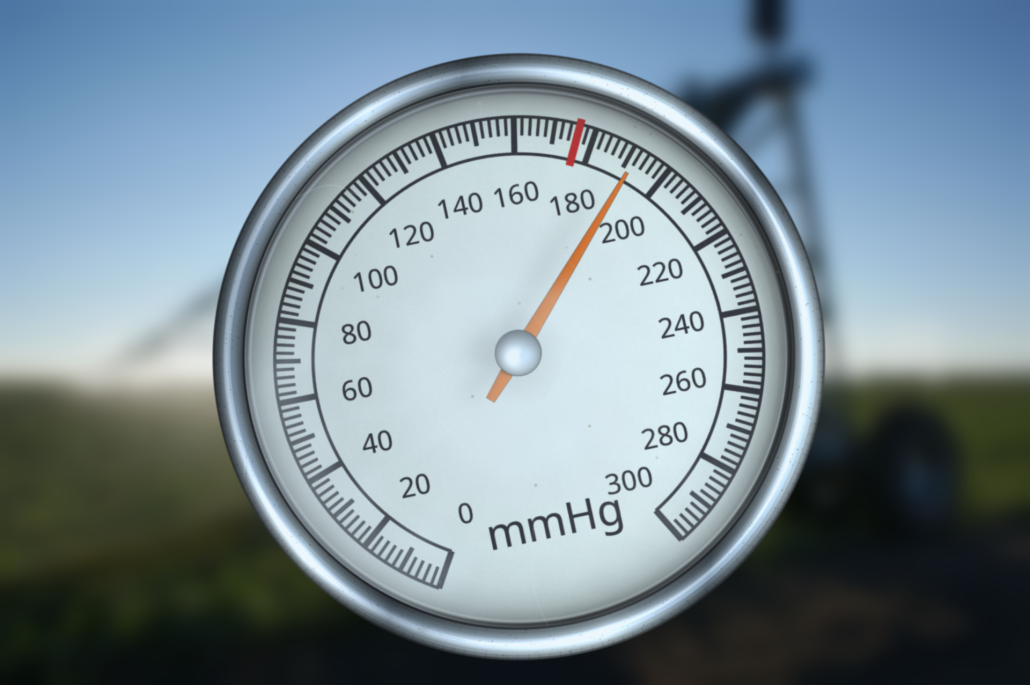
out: 192 mmHg
